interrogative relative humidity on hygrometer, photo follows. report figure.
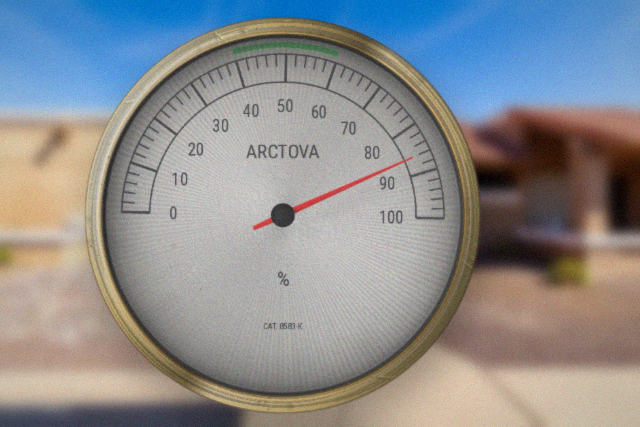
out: 86 %
